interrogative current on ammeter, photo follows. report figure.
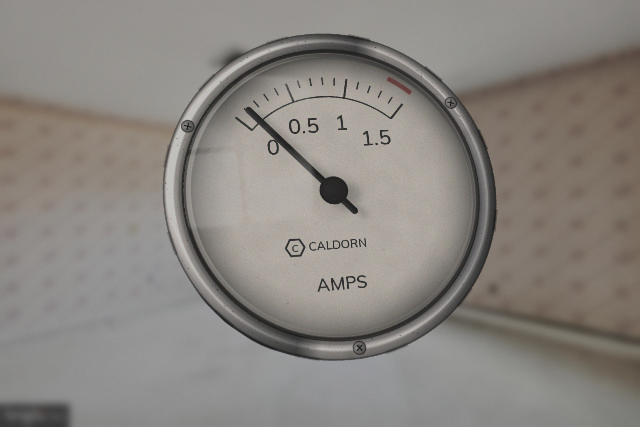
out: 0.1 A
